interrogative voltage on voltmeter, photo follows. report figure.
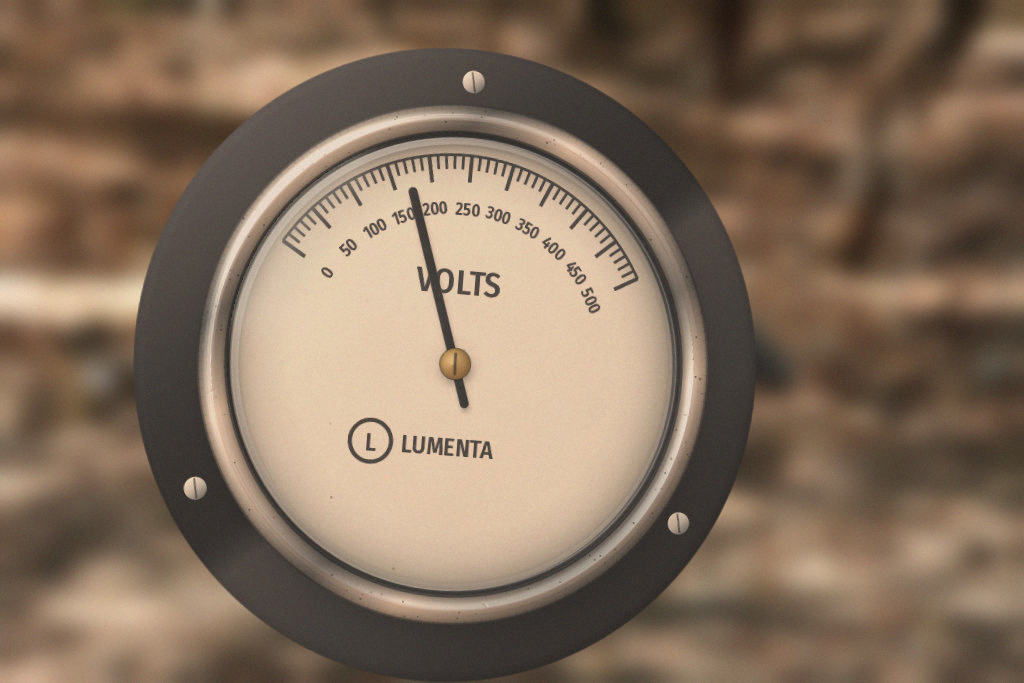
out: 170 V
